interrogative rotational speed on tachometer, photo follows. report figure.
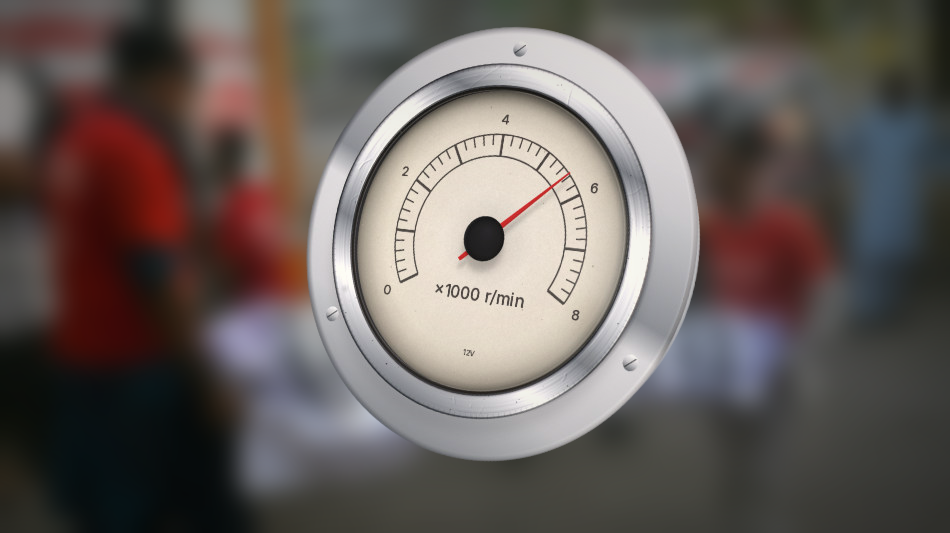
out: 5600 rpm
